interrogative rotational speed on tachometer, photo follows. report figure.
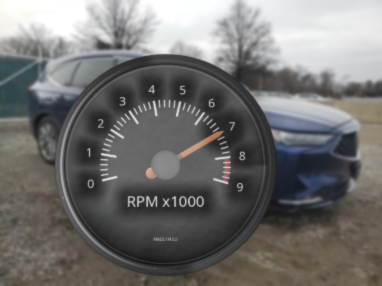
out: 7000 rpm
